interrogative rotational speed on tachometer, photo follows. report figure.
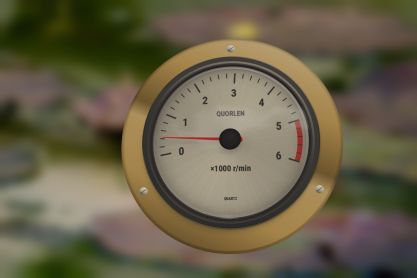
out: 400 rpm
